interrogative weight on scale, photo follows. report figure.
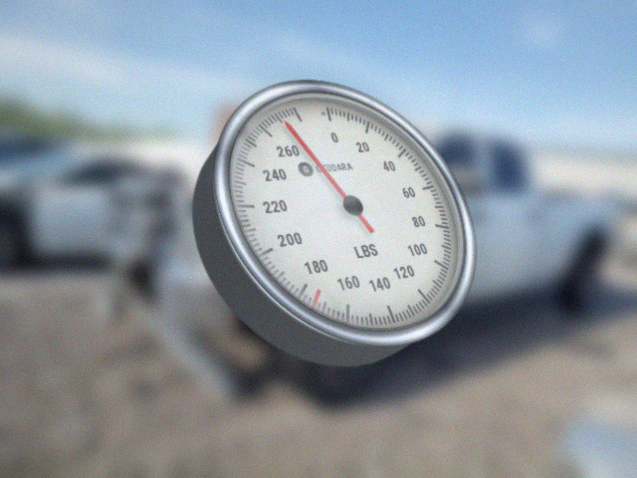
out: 270 lb
